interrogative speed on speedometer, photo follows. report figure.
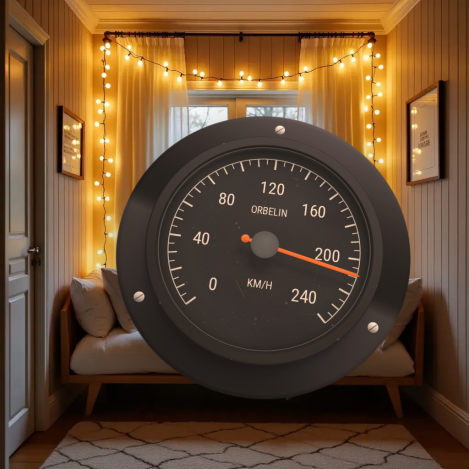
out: 210 km/h
